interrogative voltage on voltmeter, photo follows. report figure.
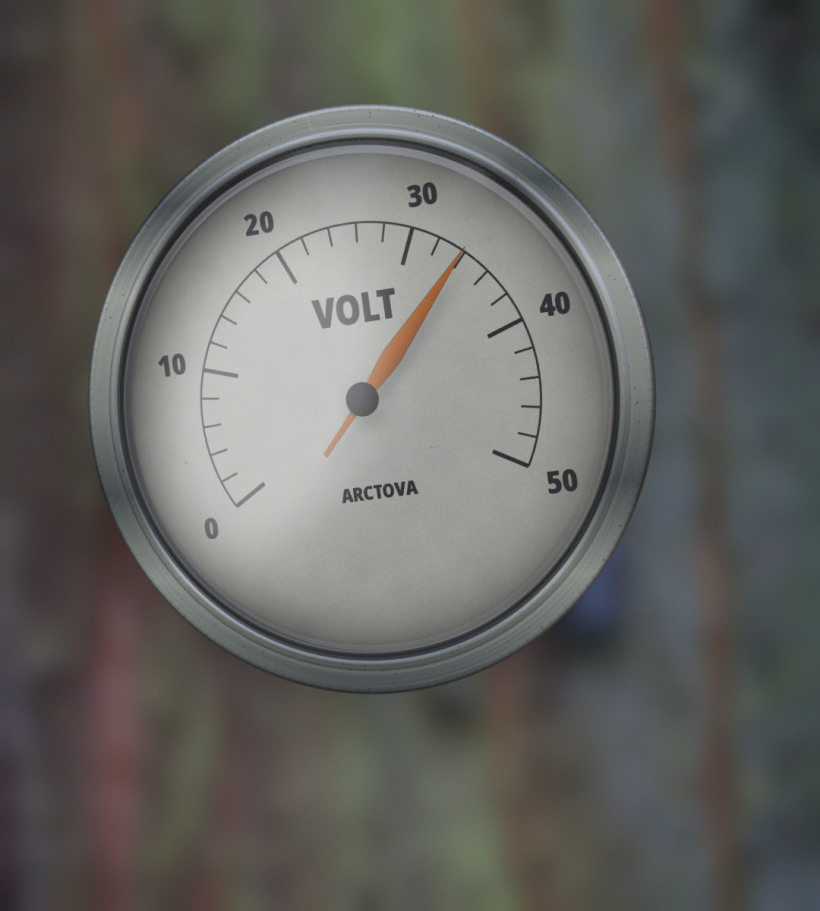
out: 34 V
